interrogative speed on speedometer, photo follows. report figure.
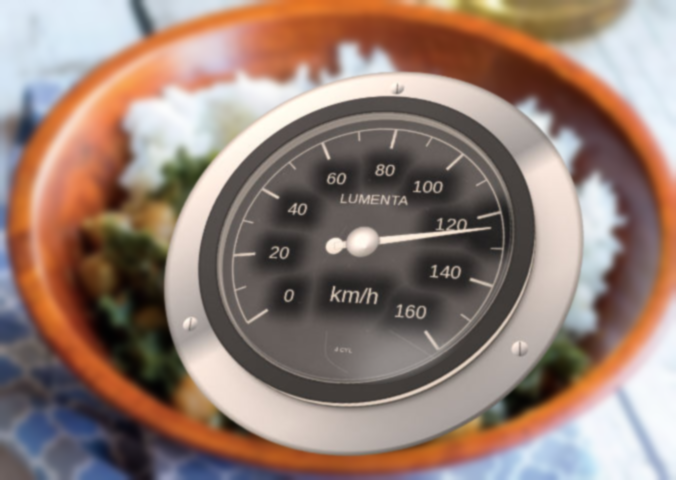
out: 125 km/h
